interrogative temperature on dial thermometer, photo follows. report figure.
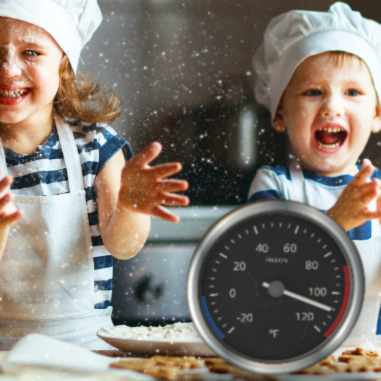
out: 108 °F
